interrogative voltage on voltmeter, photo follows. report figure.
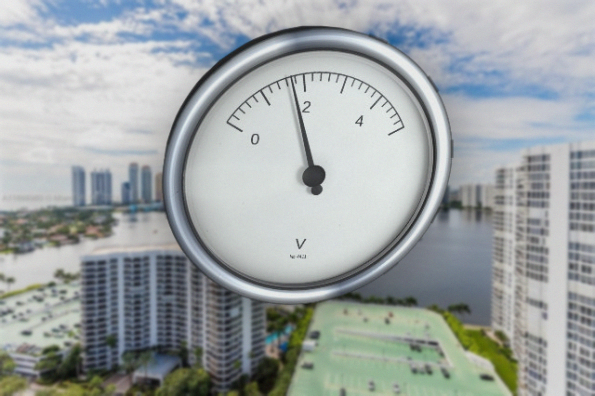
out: 1.7 V
